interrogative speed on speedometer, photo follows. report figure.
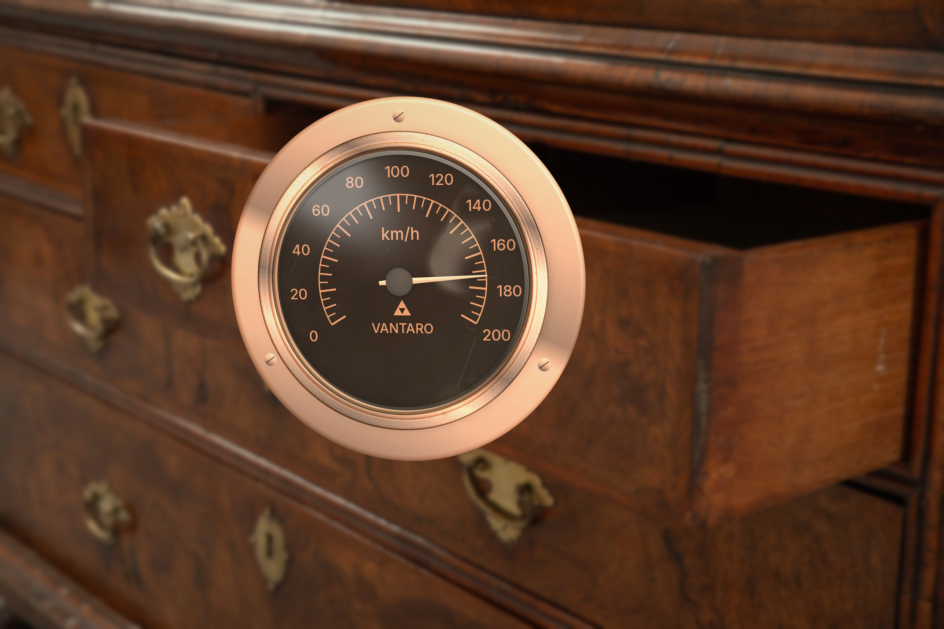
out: 172.5 km/h
